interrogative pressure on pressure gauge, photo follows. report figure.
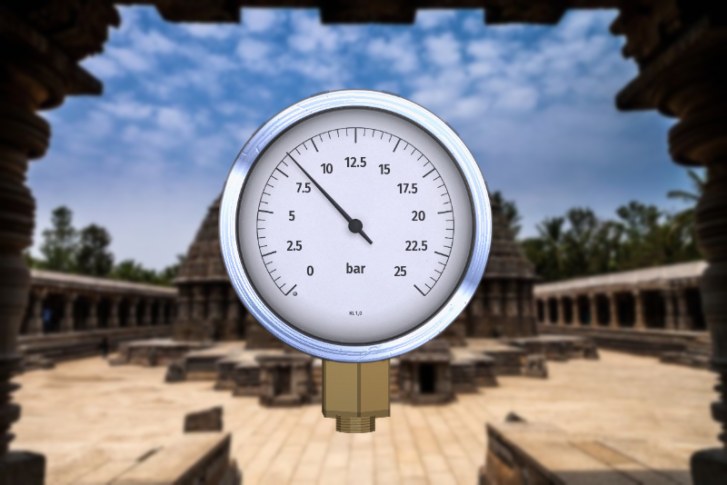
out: 8.5 bar
